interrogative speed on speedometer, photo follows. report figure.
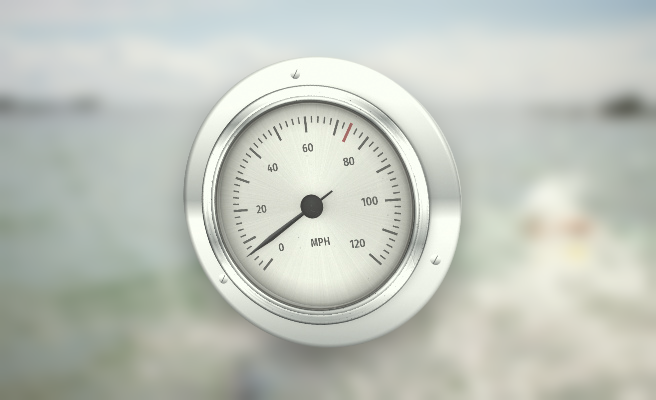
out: 6 mph
